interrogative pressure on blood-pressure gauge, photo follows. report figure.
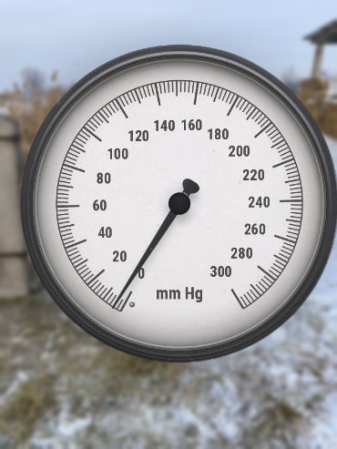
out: 4 mmHg
